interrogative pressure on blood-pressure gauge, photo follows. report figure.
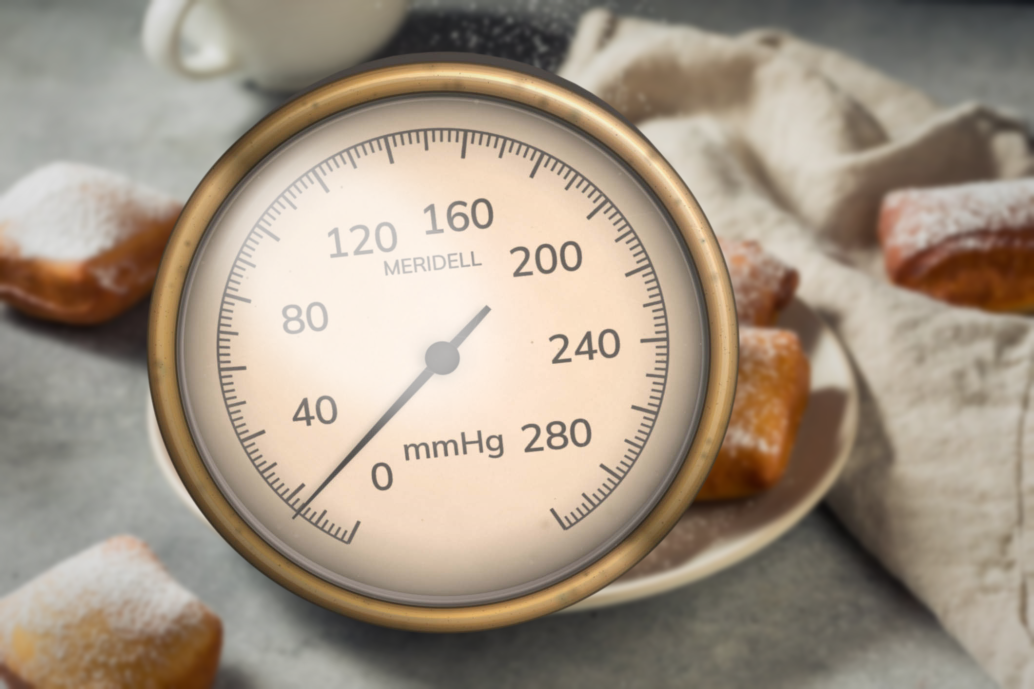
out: 16 mmHg
